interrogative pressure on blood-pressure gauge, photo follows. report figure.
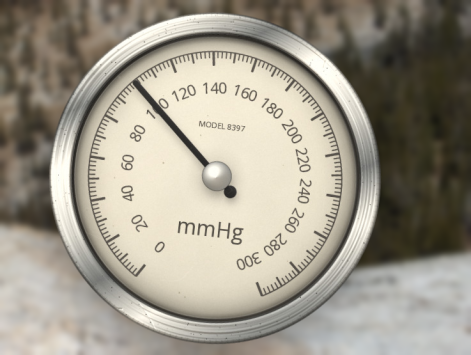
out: 100 mmHg
